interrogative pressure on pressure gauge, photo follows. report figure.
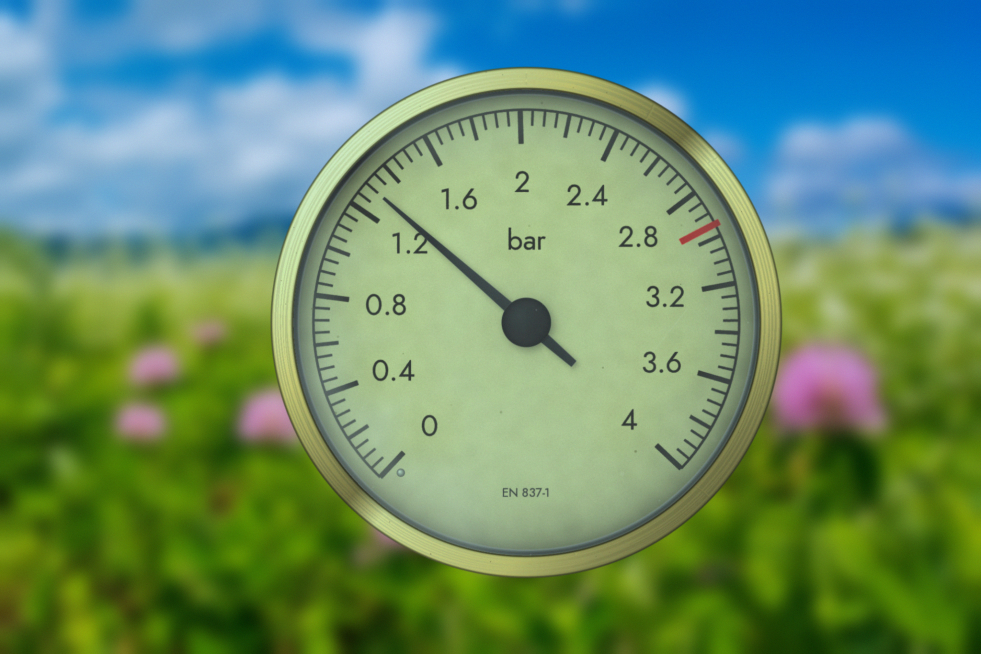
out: 1.3 bar
